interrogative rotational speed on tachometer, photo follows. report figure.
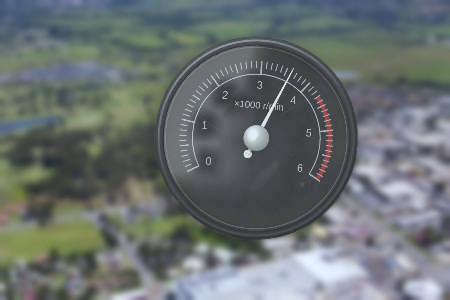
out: 3600 rpm
